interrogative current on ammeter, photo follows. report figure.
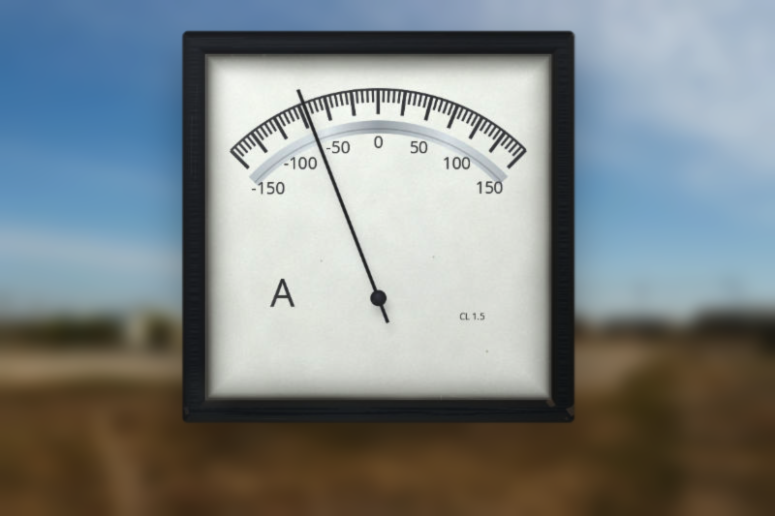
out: -70 A
